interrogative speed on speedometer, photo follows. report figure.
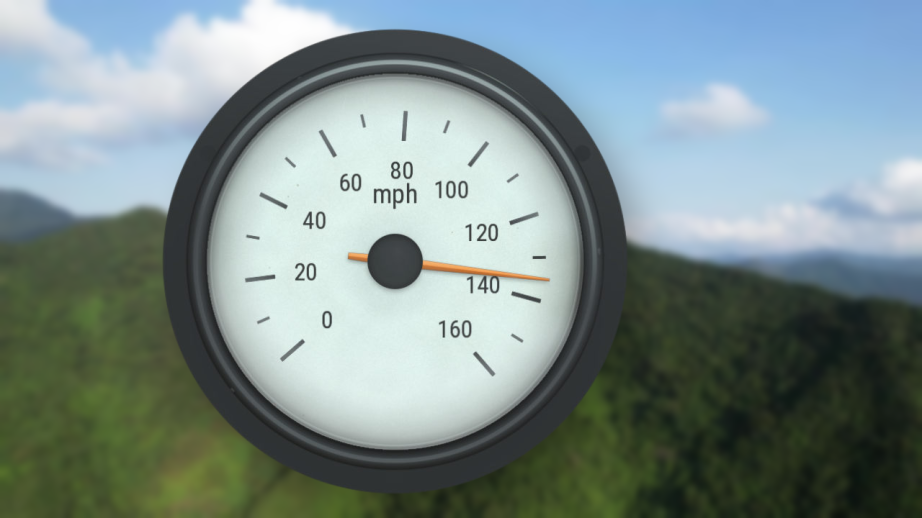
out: 135 mph
